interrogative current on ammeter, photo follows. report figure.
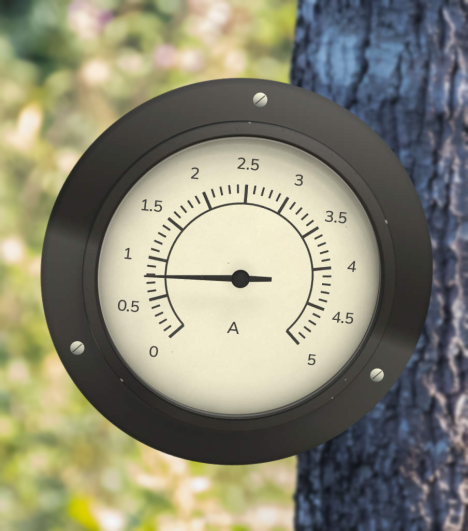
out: 0.8 A
